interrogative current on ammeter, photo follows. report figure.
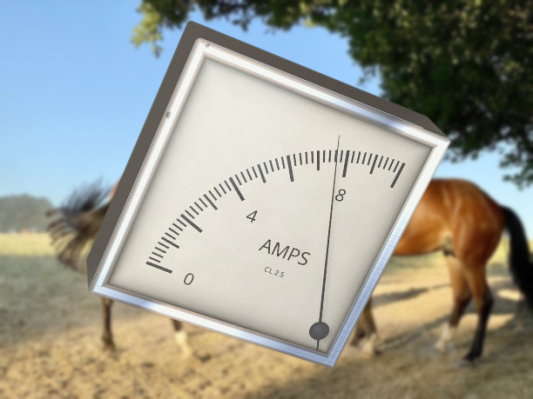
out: 7.6 A
